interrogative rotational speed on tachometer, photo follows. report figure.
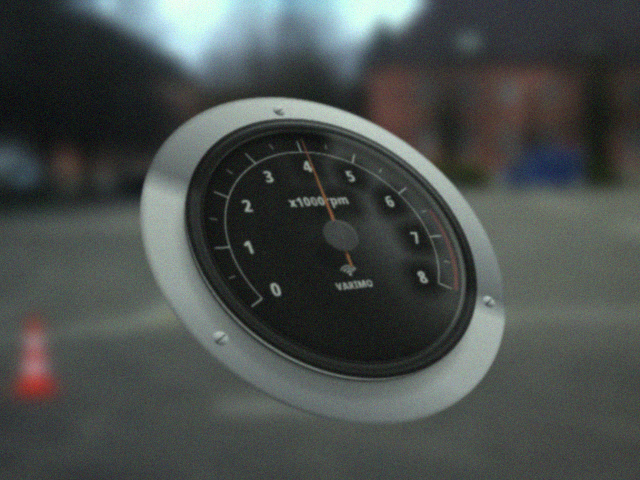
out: 4000 rpm
